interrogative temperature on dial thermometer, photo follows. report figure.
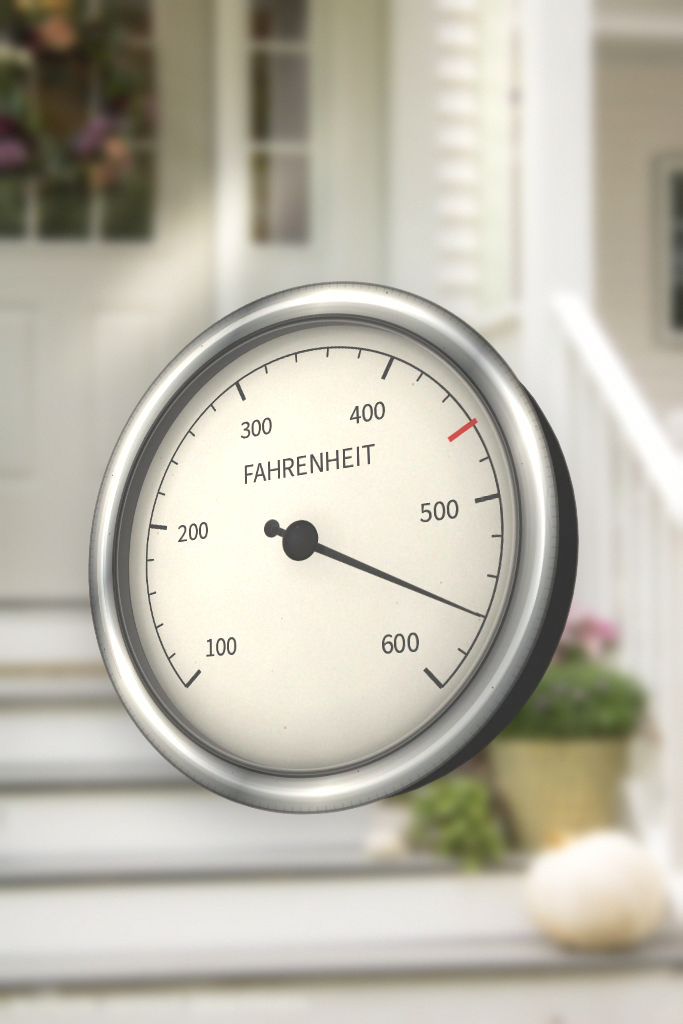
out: 560 °F
